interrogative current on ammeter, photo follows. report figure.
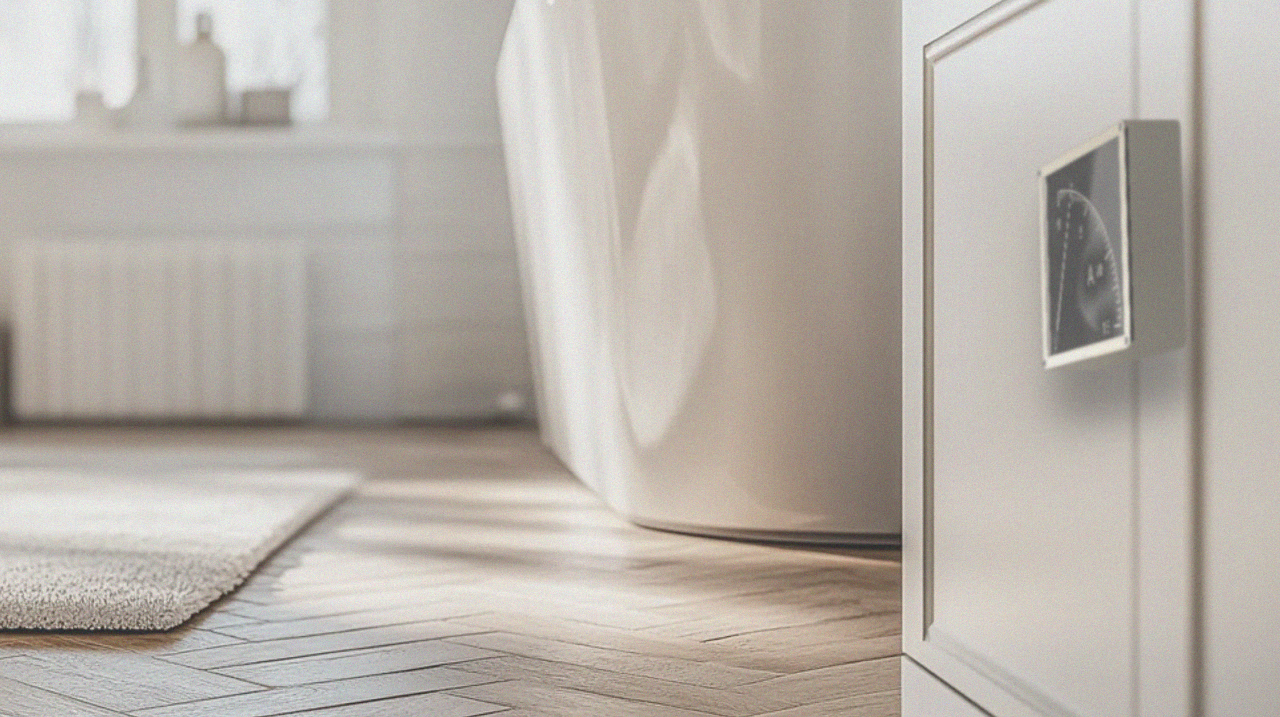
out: 2.5 A
